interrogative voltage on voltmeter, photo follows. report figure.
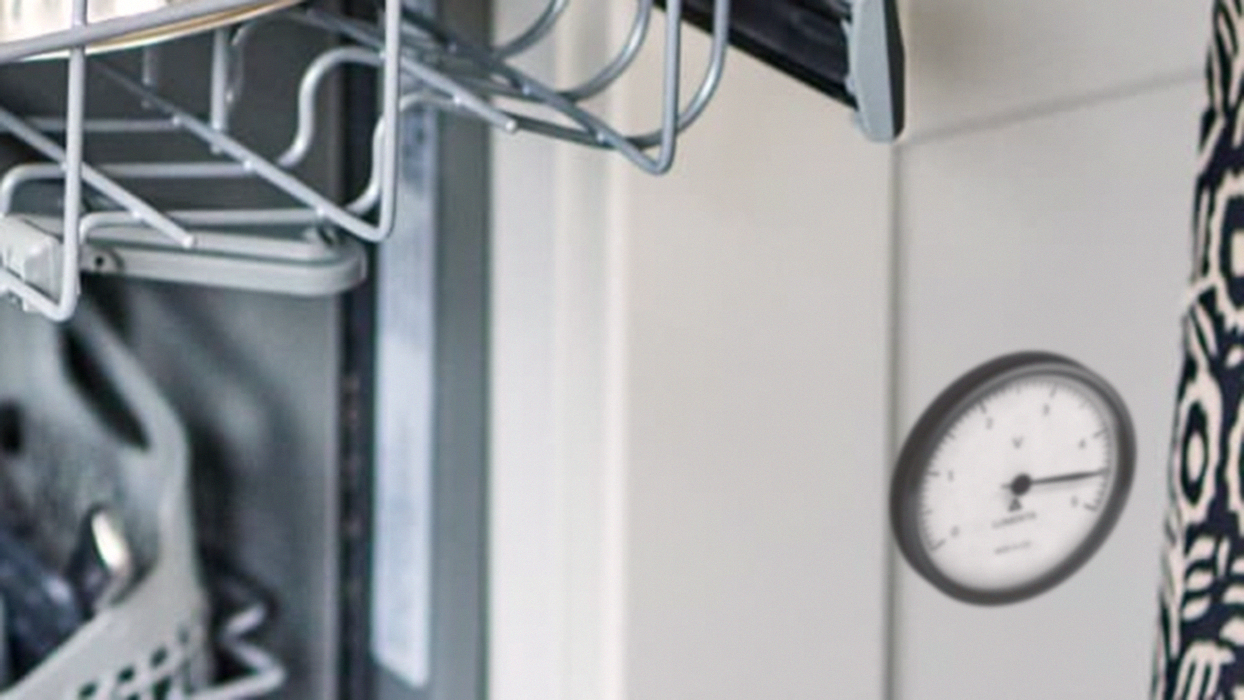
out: 4.5 V
